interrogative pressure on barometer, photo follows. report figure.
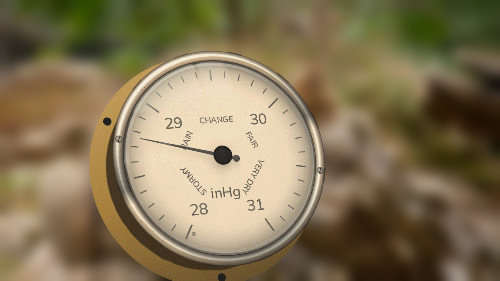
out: 28.75 inHg
